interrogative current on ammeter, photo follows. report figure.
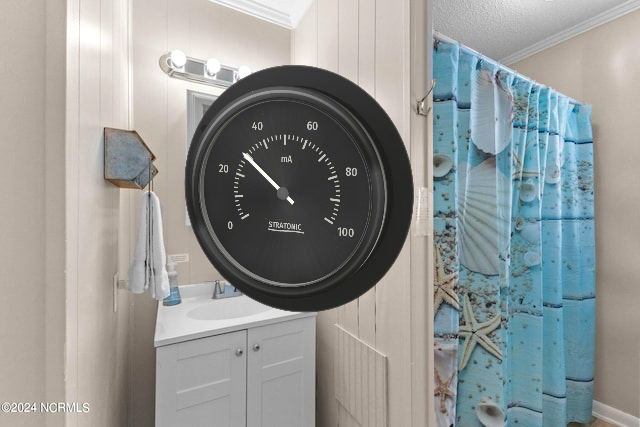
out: 30 mA
